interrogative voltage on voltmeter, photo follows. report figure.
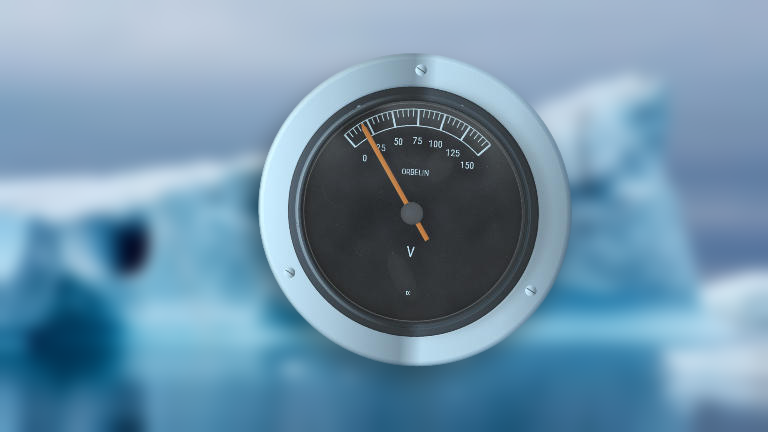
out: 20 V
